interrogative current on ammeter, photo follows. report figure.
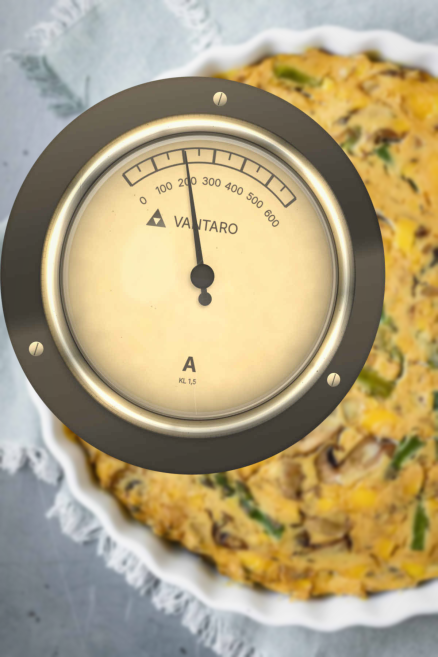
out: 200 A
